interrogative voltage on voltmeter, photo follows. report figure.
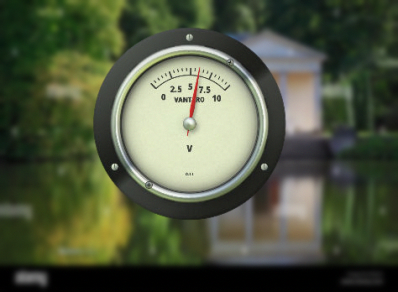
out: 6 V
